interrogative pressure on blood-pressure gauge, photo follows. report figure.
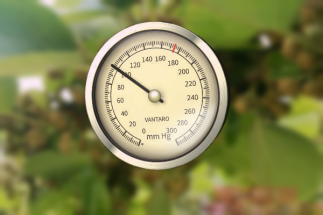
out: 100 mmHg
